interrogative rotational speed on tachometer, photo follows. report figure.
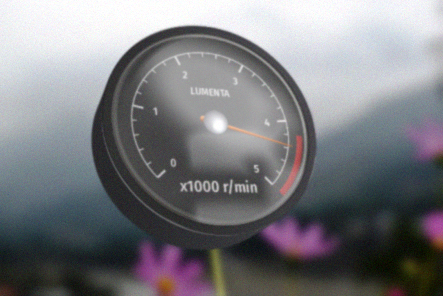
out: 4400 rpm
